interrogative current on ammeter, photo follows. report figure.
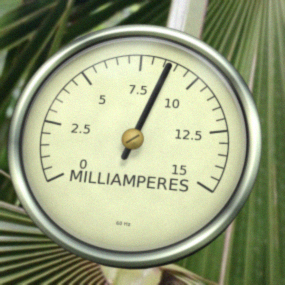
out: 8.75 mA
